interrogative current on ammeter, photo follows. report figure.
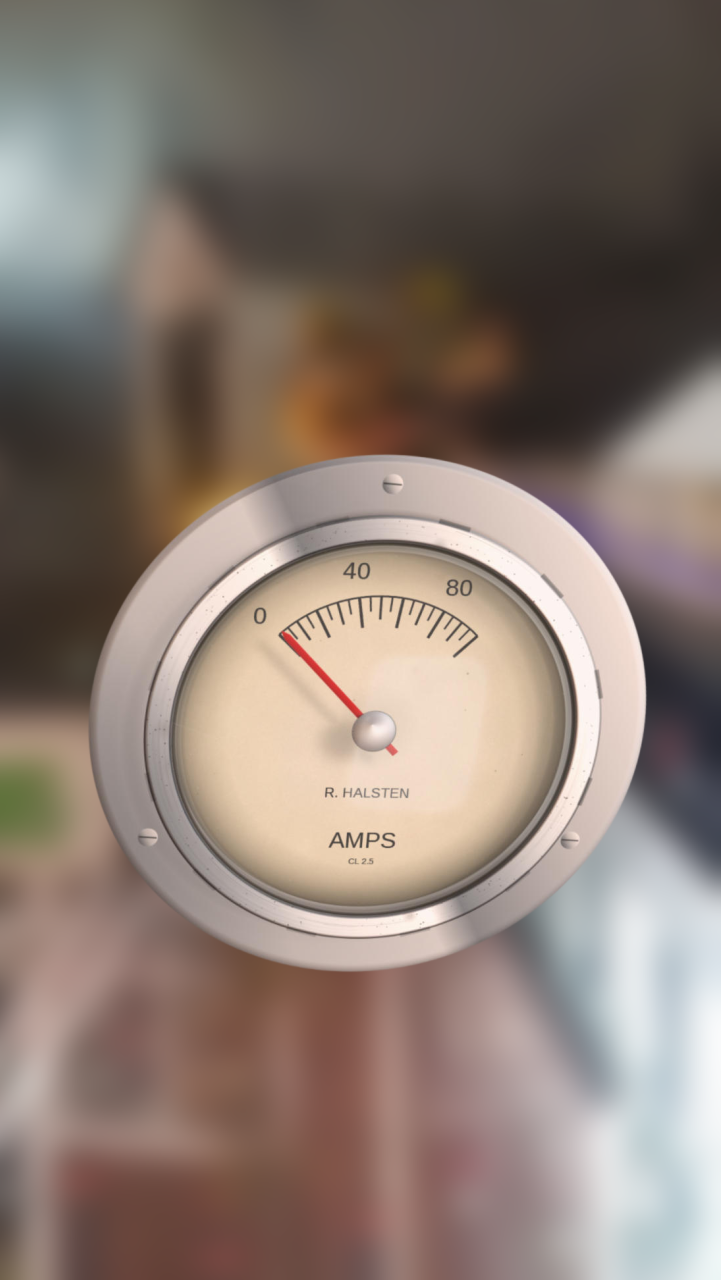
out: 2.5 A
